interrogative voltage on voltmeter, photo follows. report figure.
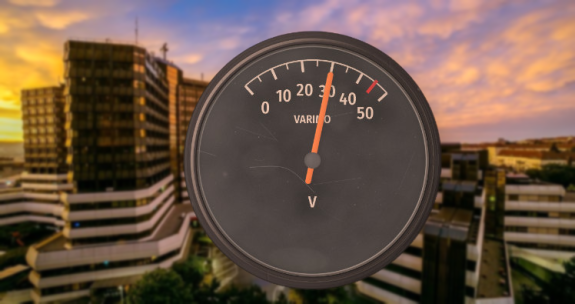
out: 30 V
